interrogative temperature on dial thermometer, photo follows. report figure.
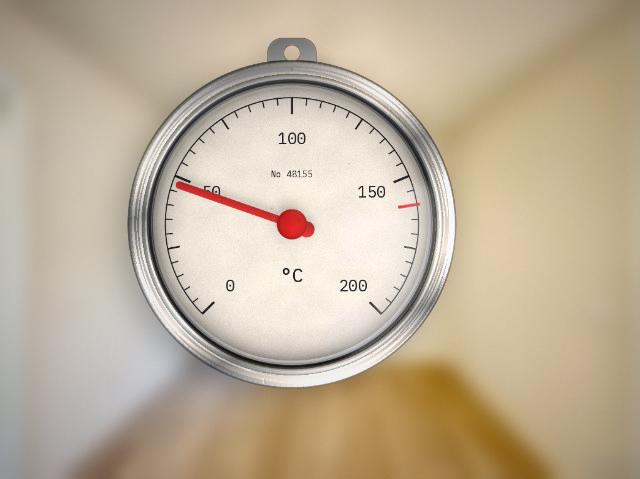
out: 47.5 °C
